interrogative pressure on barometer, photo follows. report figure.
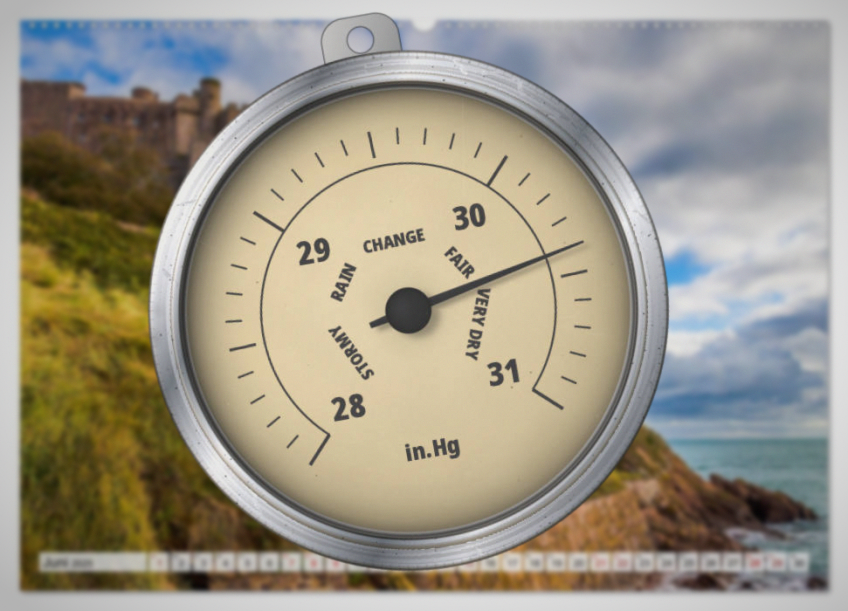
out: 30.4 inHg
